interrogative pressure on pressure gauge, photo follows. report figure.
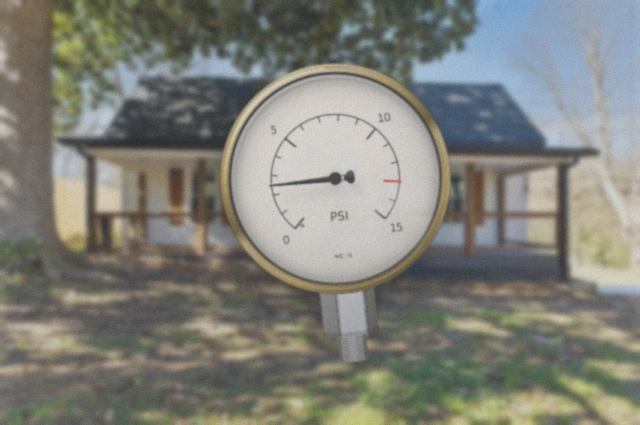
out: 2.5 psi
